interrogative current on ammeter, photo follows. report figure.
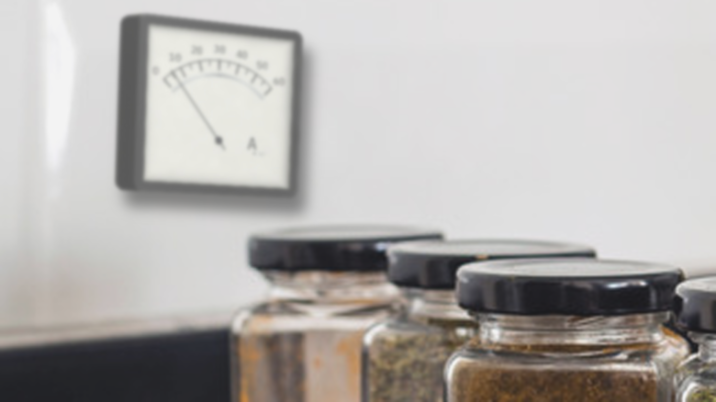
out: 5 A
